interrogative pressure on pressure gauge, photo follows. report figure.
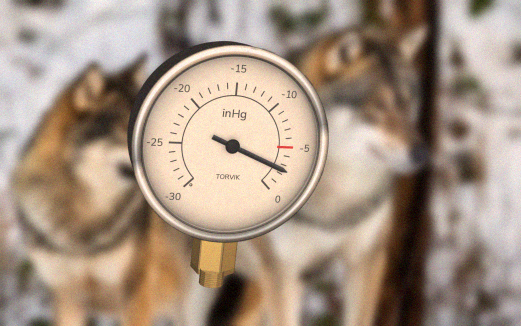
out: -2.5 inHg
